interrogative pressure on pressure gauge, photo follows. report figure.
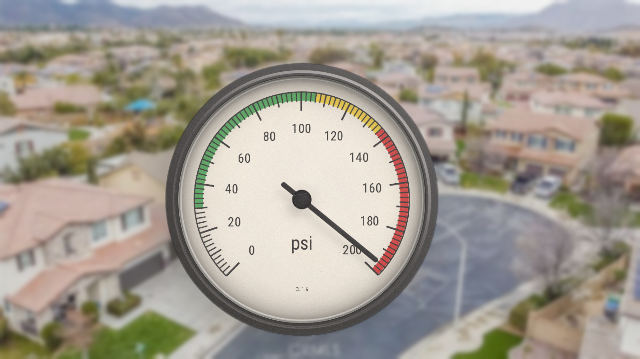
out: 196 psi
